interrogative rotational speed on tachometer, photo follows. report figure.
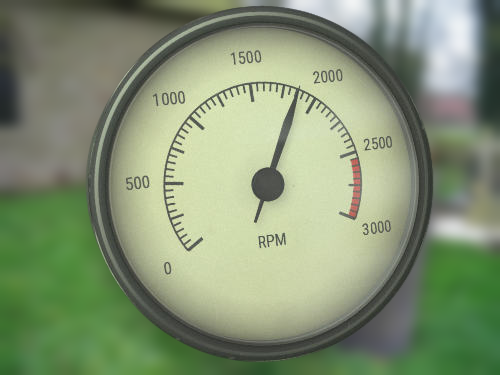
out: 1850 rpm
